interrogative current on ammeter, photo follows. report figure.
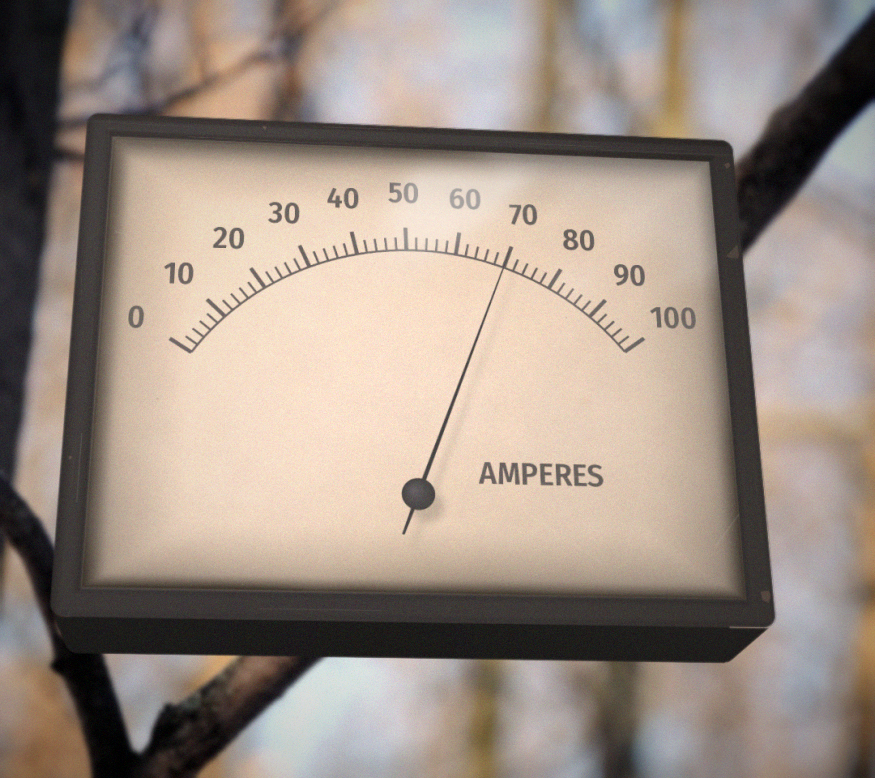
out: 70 A
